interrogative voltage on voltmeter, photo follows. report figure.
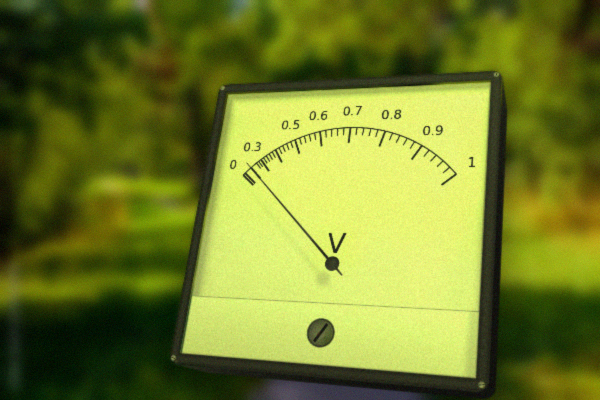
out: 0.2 V
